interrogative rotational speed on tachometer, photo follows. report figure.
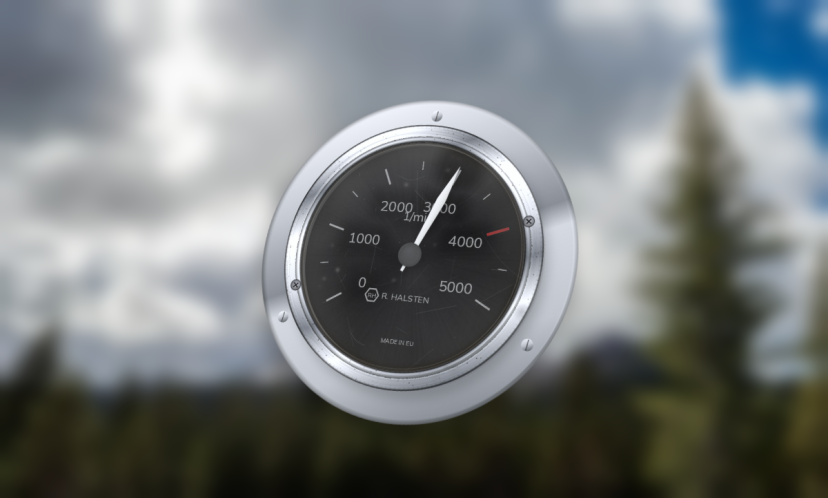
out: 3000 rpm
